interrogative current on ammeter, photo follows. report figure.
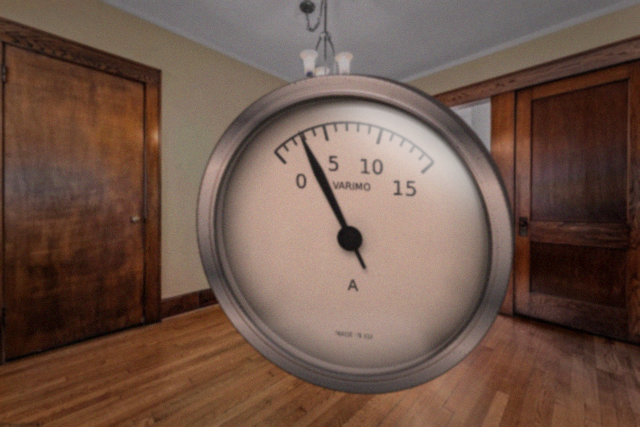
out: 3 A
